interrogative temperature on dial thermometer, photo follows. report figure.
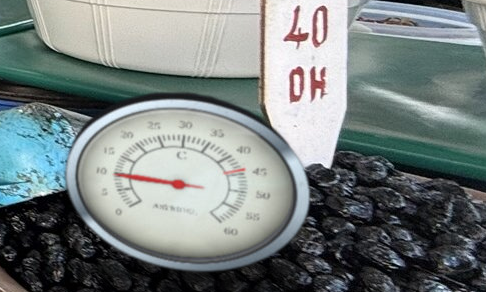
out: 10 °C
